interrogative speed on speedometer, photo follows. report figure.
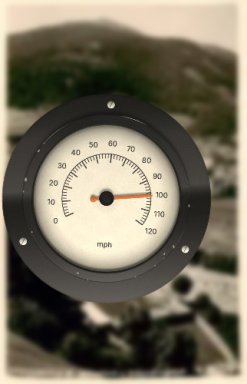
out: 100 mph
